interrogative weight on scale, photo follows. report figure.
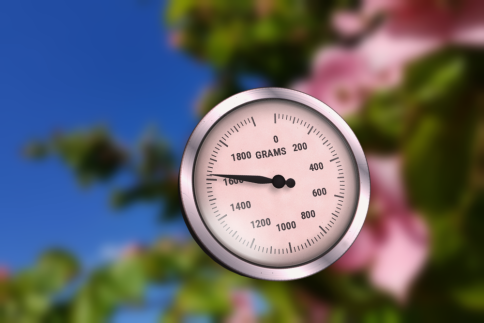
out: 1620 g
